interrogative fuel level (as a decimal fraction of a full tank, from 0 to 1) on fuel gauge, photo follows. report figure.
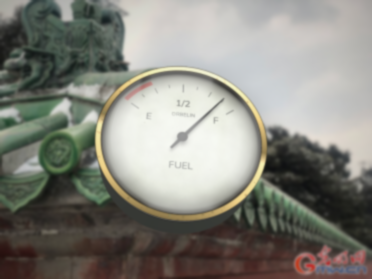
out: 0.875
